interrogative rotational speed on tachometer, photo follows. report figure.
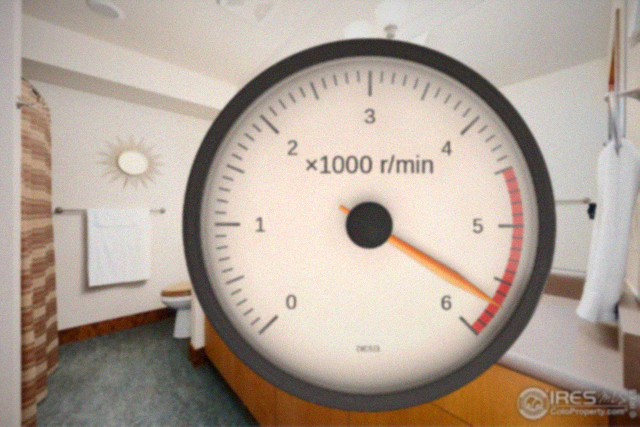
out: 5700 rpm
